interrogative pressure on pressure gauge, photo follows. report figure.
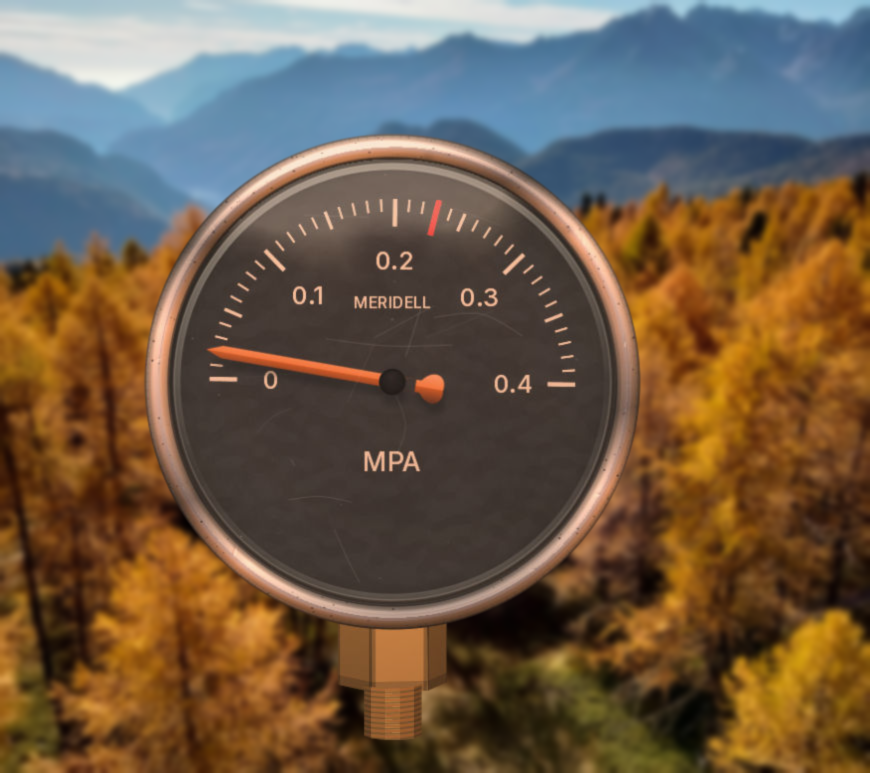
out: 0.02 MPa
